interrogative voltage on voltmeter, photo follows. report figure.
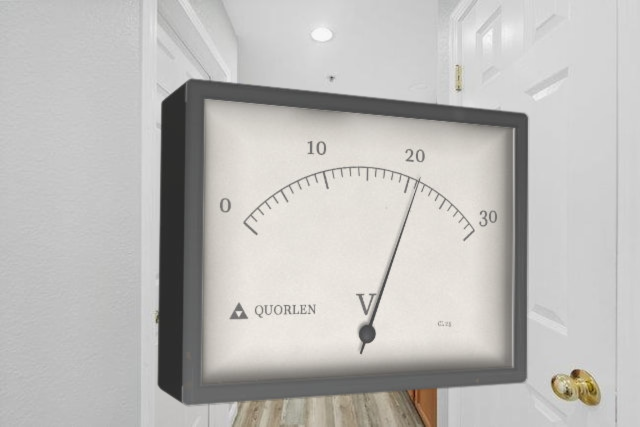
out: 21 V
